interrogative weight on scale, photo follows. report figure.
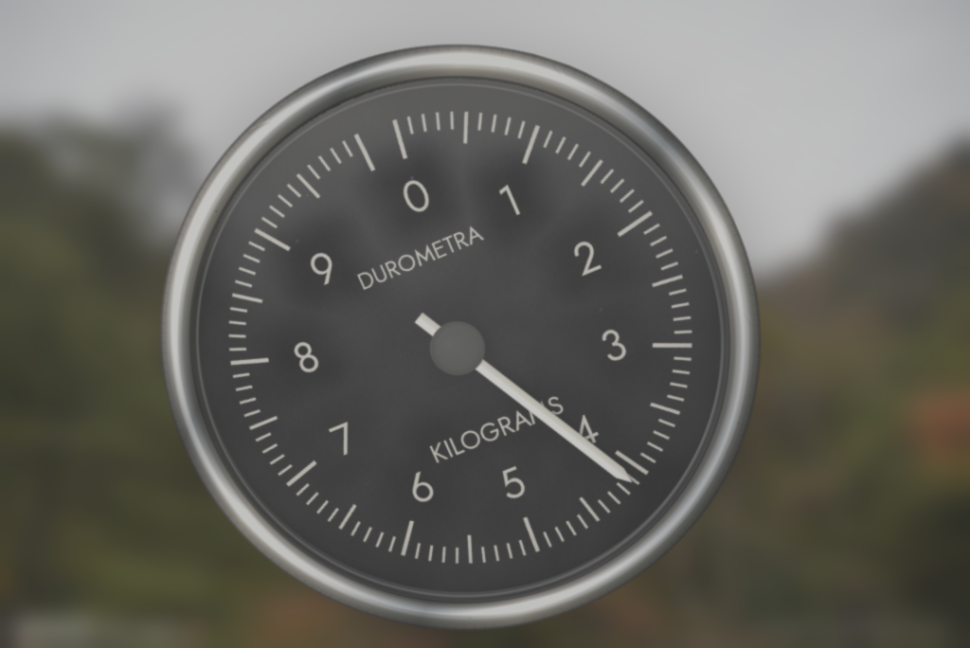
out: 4.1 kg
